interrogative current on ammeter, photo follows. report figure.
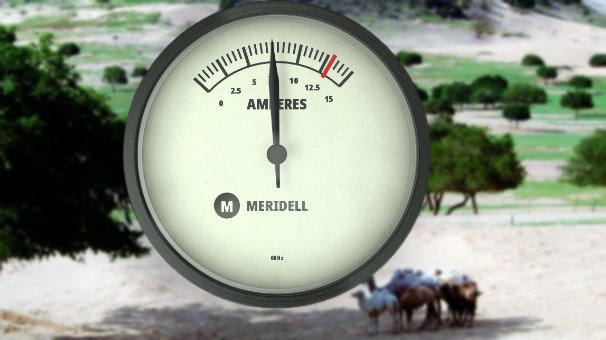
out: 7.5 A
